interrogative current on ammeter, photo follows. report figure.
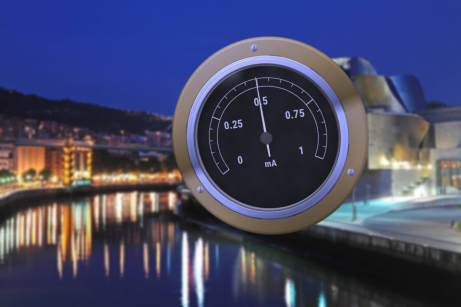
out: 0.5 mA
